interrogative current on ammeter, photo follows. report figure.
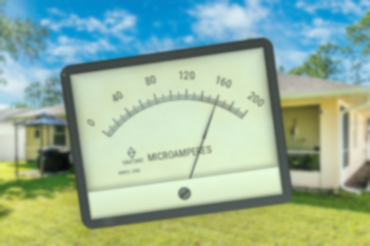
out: 160 µA
